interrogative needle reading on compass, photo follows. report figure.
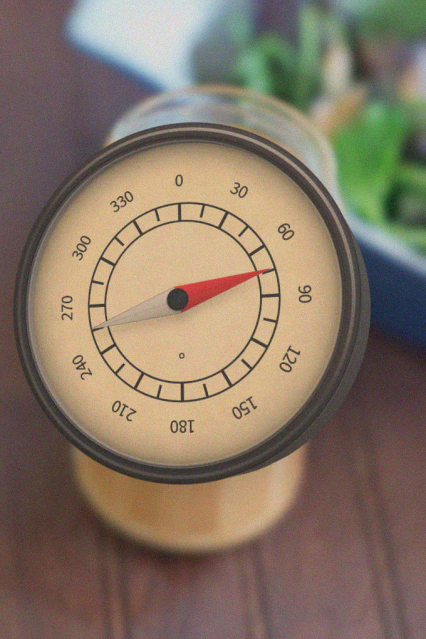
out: 75 °
